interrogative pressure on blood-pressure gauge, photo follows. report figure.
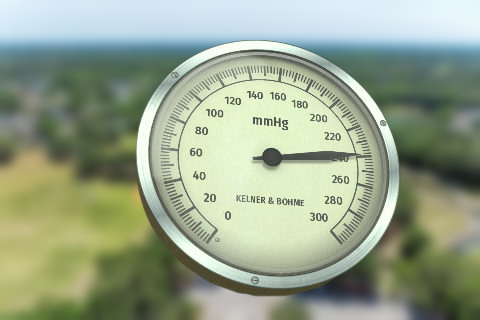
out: 240 mmHg
